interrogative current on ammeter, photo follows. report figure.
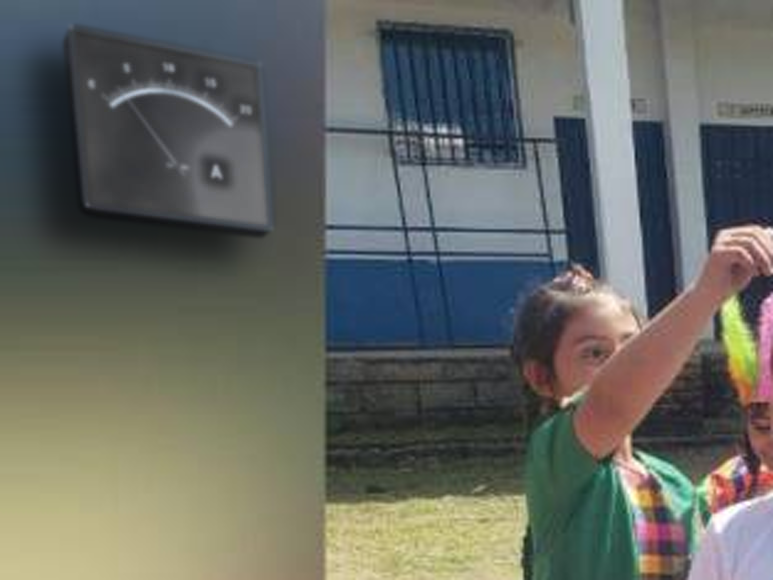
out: 2.5 A
